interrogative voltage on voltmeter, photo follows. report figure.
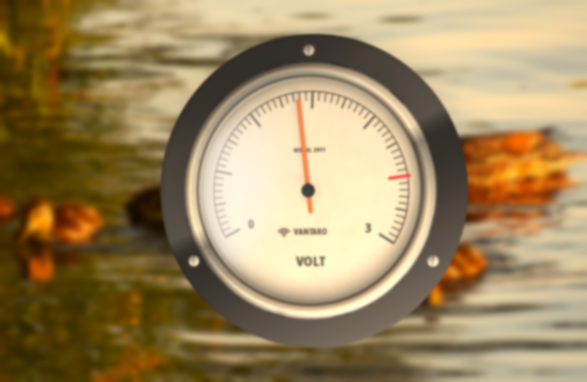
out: 1.4 V
